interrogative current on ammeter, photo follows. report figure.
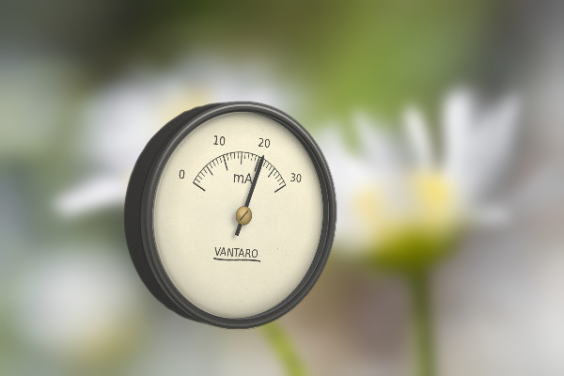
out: 20 mA
